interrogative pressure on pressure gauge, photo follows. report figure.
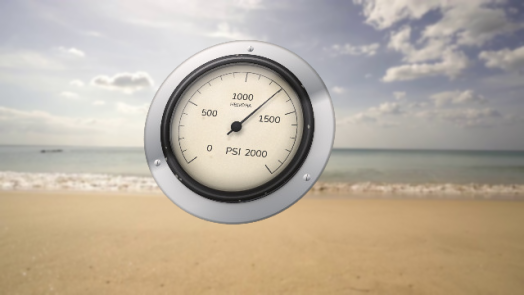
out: 1300 psi
